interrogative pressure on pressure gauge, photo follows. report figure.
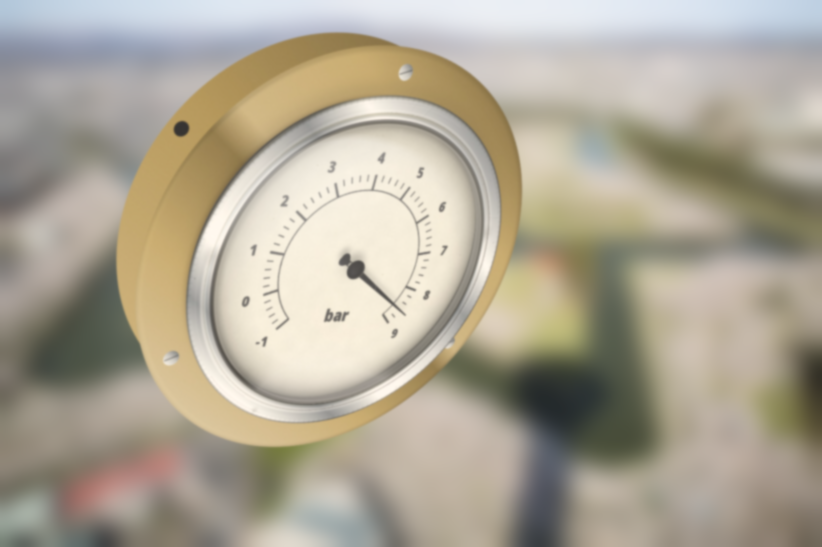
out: 8.6 bar
